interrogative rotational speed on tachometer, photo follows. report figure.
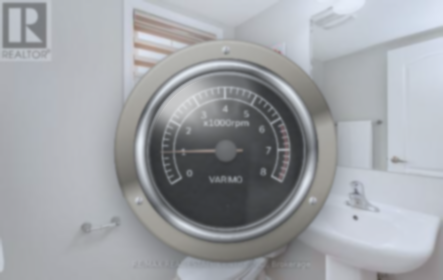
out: 1000 rpm
